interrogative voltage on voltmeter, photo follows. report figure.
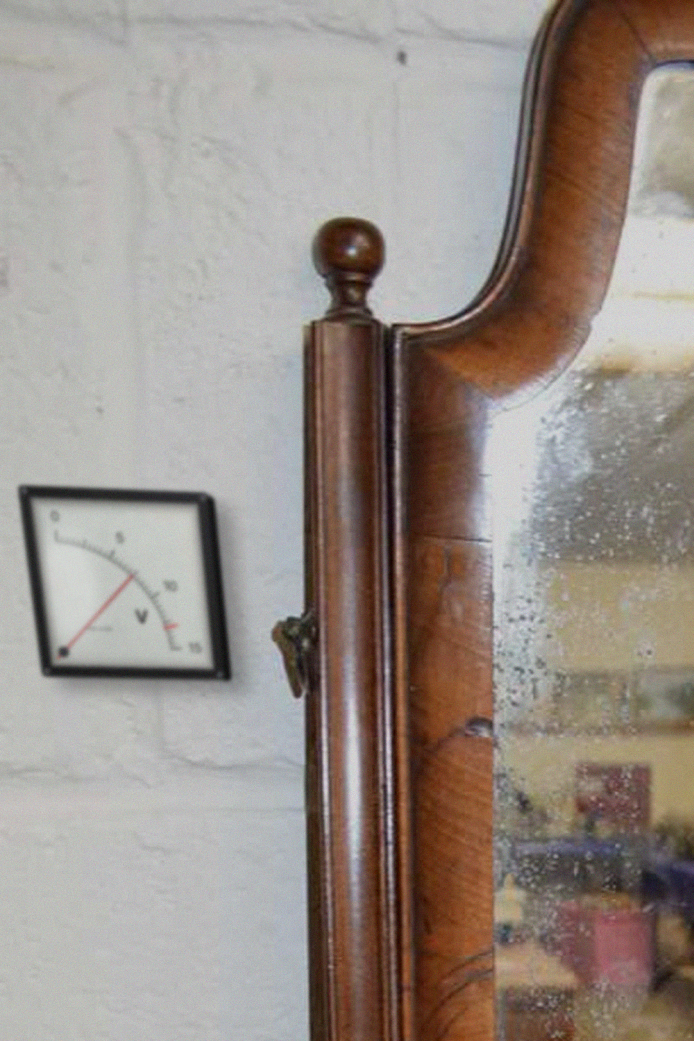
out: 7.5 V
